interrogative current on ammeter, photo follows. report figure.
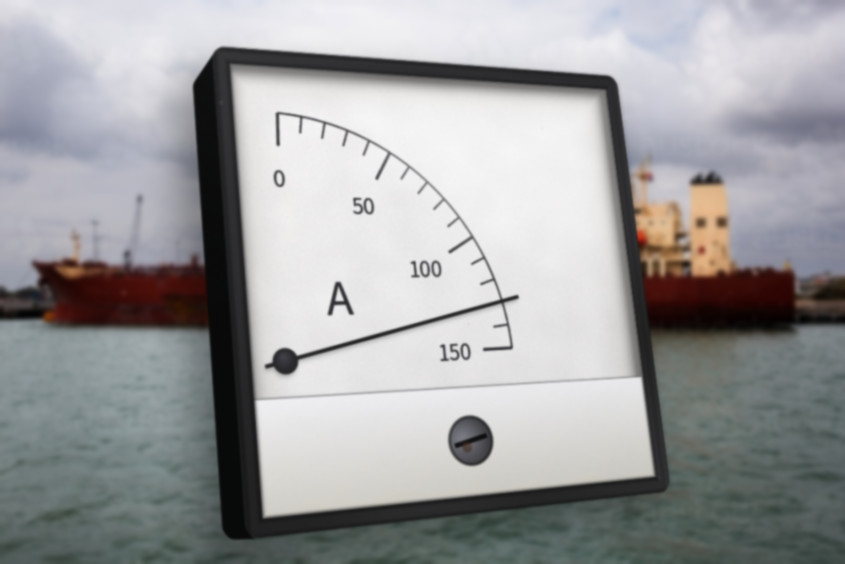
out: 130 A
